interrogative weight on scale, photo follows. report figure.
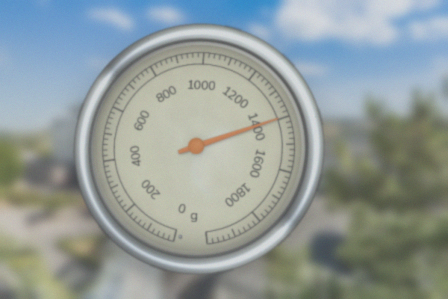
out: 1400 g
